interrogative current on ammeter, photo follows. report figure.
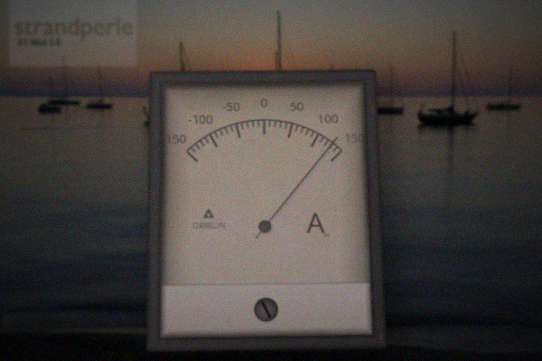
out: 130 A
